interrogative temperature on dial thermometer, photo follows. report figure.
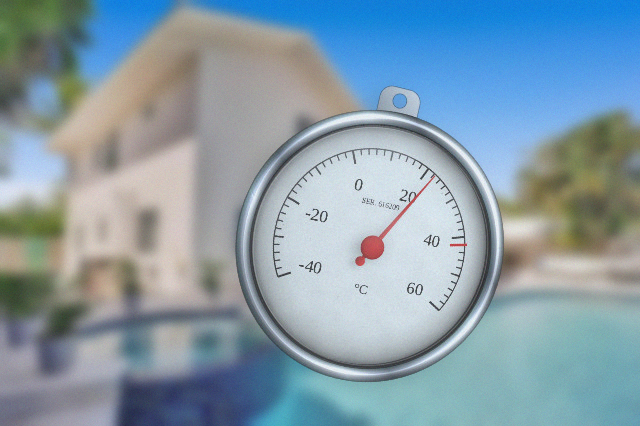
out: 22 °C
